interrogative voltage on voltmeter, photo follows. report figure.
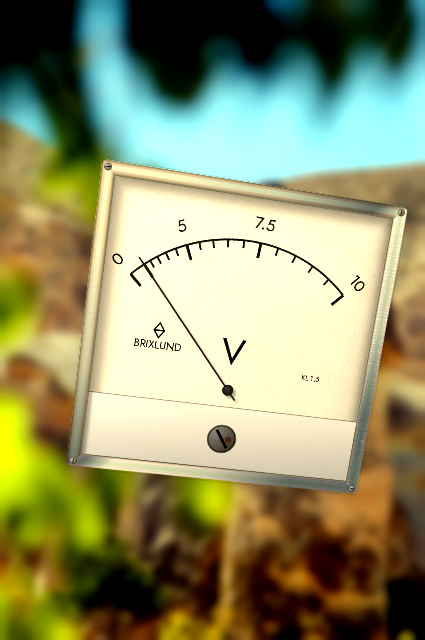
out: 2.5 V
